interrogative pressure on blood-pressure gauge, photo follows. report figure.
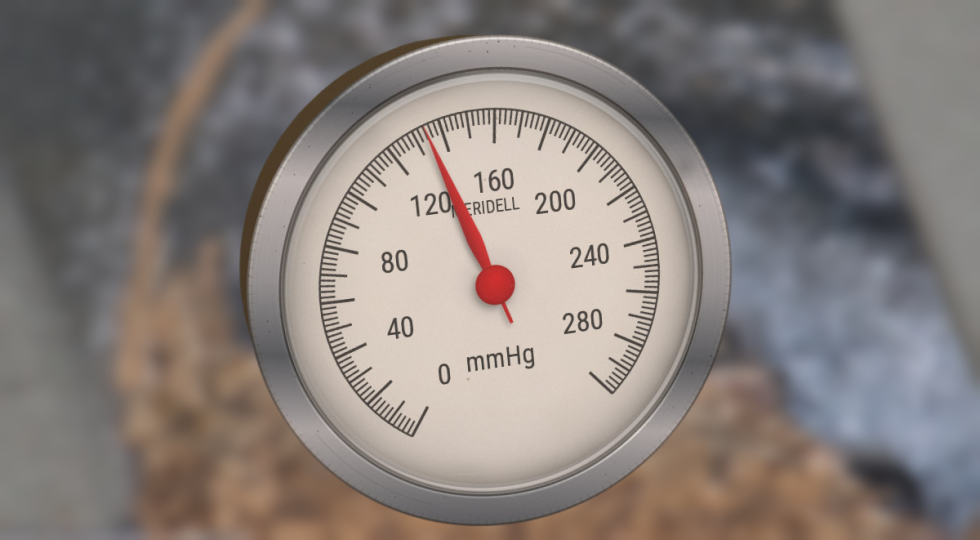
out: 134 mmHg
